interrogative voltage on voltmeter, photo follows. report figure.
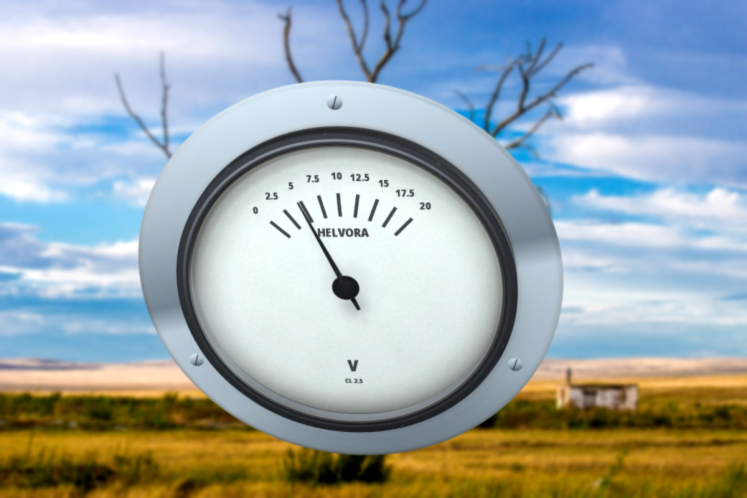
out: 5 V
